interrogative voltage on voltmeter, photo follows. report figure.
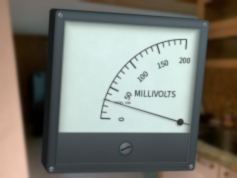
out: 30 mV
